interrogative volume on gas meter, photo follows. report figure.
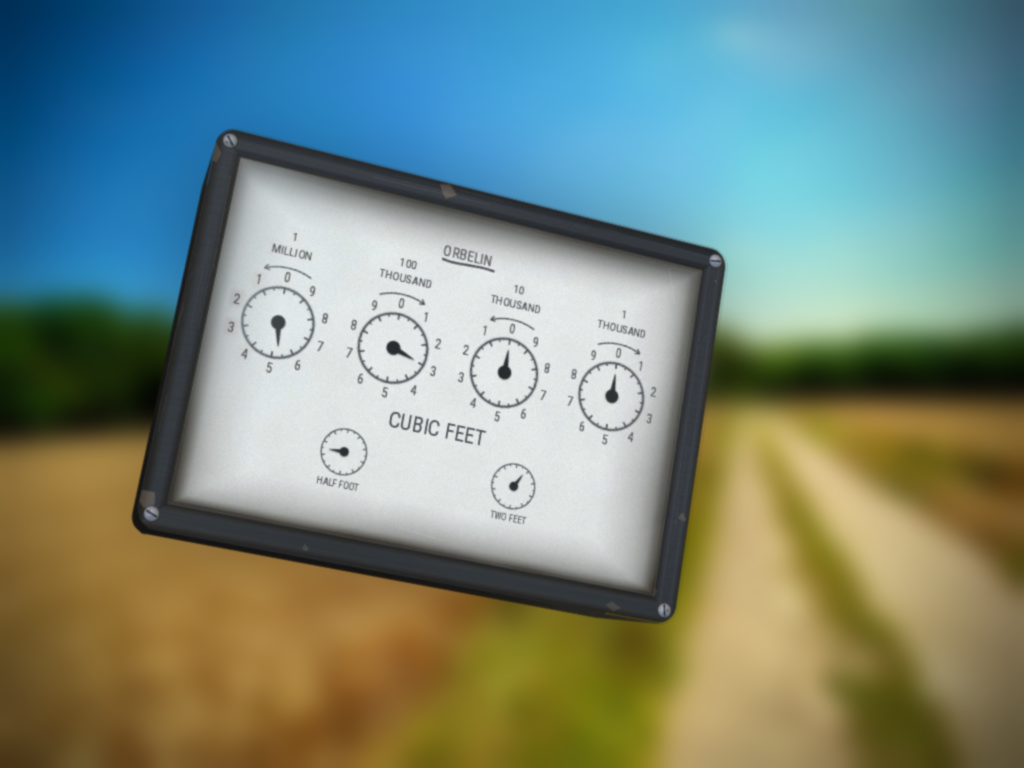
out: 530000 ft³
